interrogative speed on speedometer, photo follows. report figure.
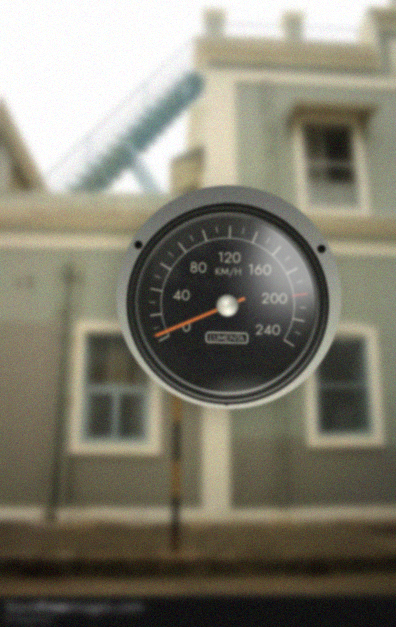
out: 5 km/h
